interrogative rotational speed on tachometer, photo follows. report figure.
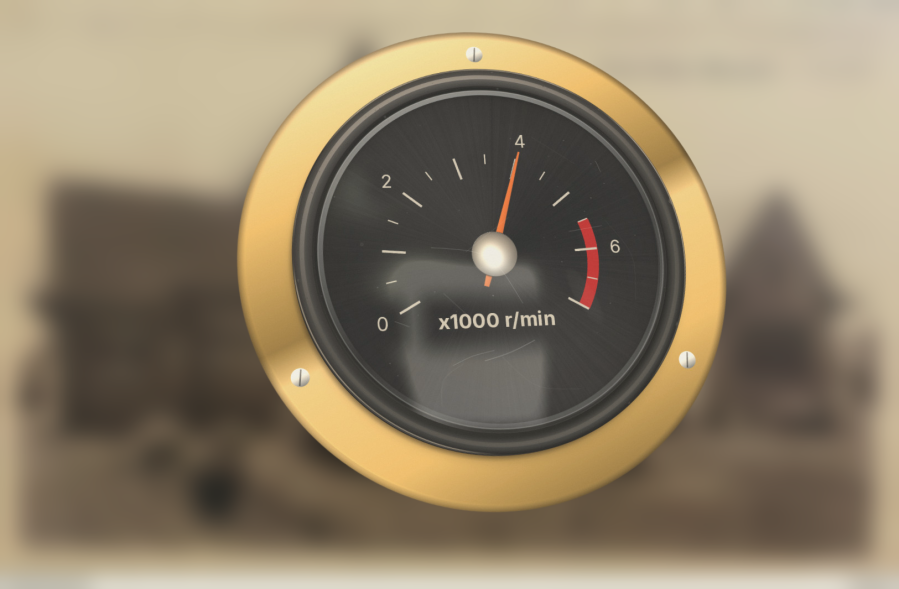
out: 4000 rpm
